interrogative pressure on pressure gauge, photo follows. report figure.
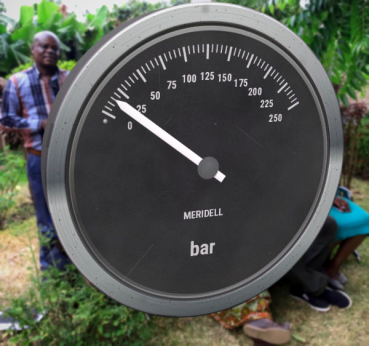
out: 15 bar
